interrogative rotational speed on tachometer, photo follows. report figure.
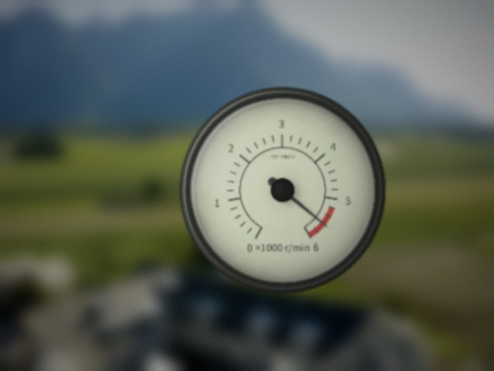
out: 5600 rpm
